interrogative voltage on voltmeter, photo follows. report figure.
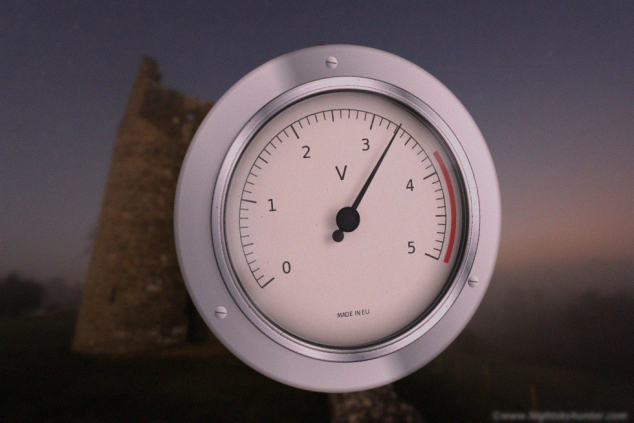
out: 3.3 V
